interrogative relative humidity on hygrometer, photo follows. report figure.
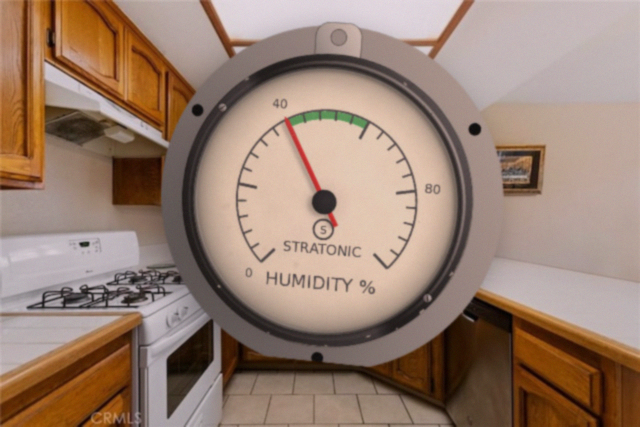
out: 40 %
